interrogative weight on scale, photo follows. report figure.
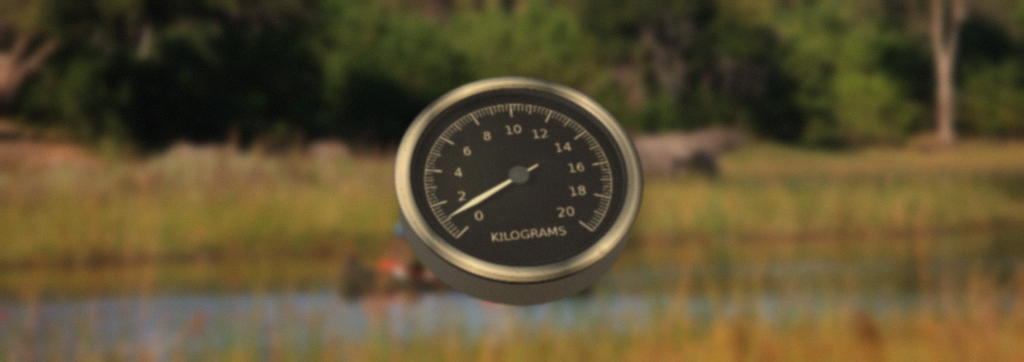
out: 1 kg
